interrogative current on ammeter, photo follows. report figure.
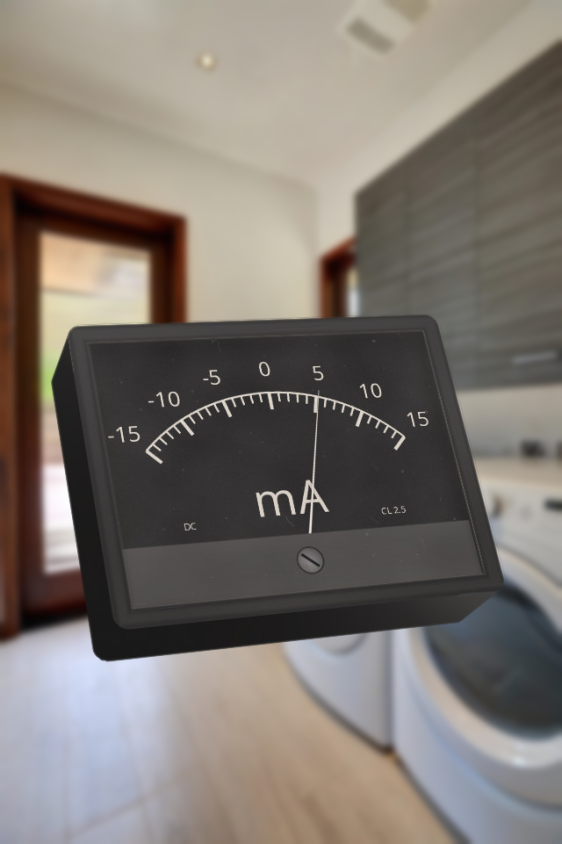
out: 5 mA
